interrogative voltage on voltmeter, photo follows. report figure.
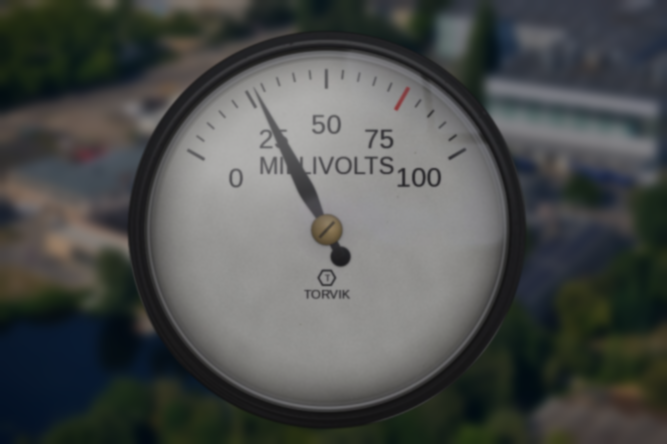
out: 27.5 mV
